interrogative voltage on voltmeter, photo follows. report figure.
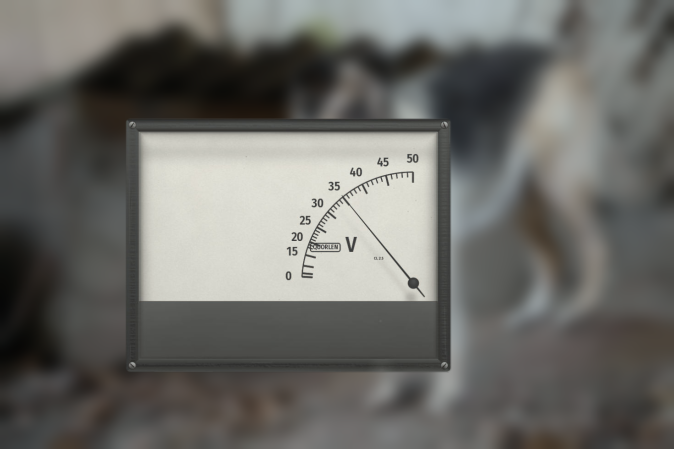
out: 35 V
